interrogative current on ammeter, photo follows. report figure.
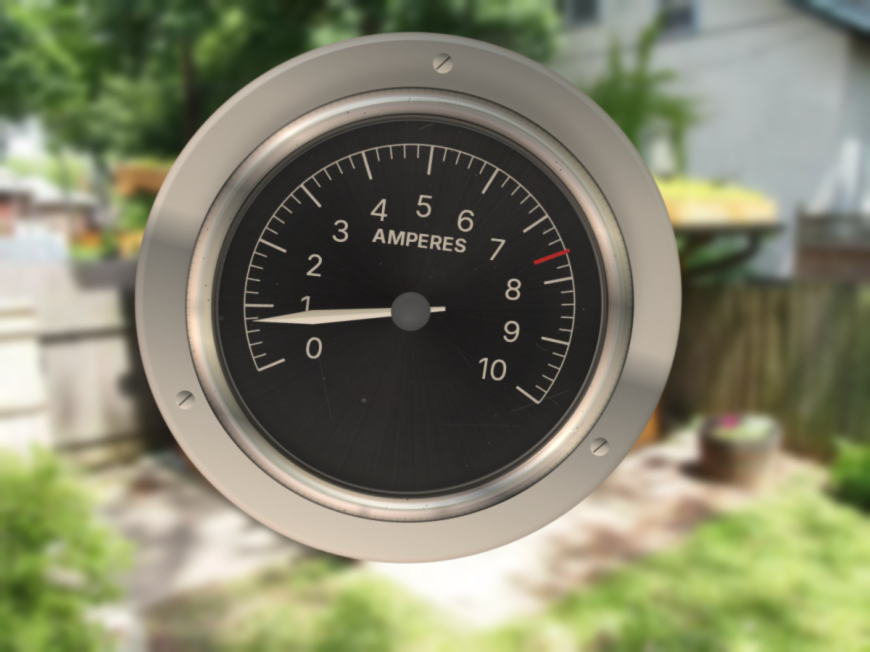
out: 0.8 A
